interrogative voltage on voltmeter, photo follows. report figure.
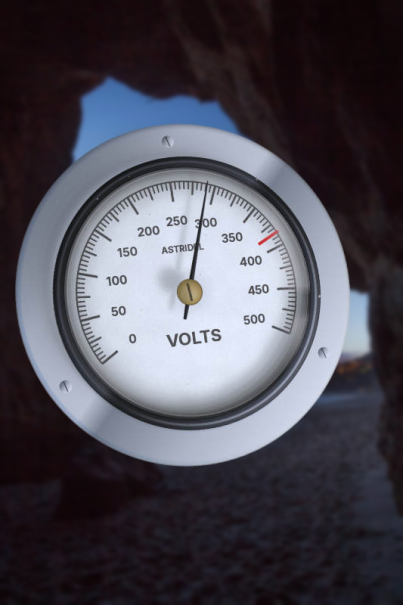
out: 290 V
